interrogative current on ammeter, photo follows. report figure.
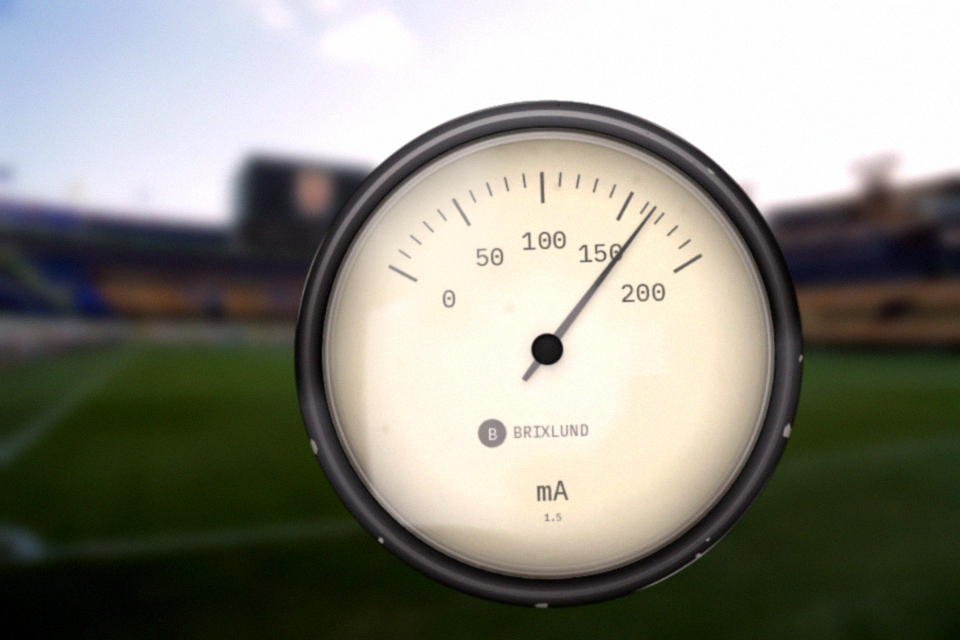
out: 165 mA
